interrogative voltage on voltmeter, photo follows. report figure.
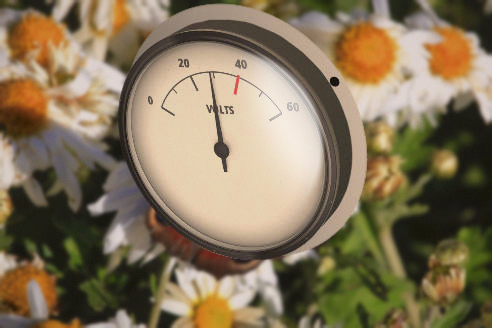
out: 30 V
